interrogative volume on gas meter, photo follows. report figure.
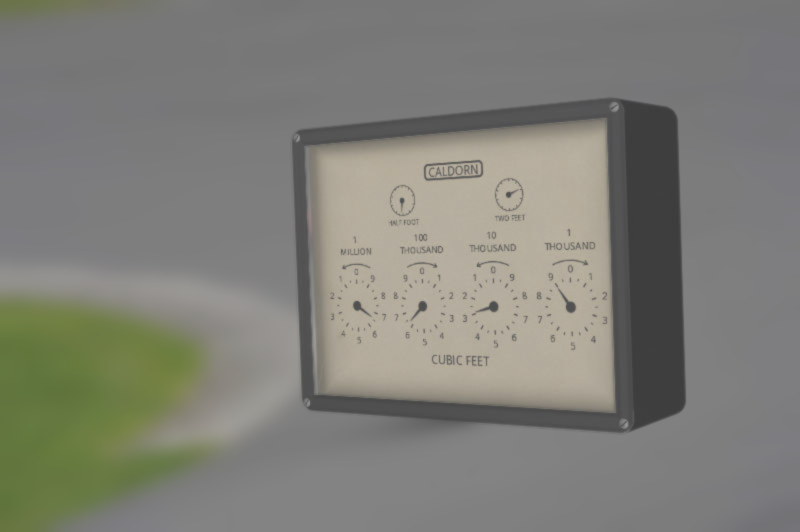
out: 662900 ft³
